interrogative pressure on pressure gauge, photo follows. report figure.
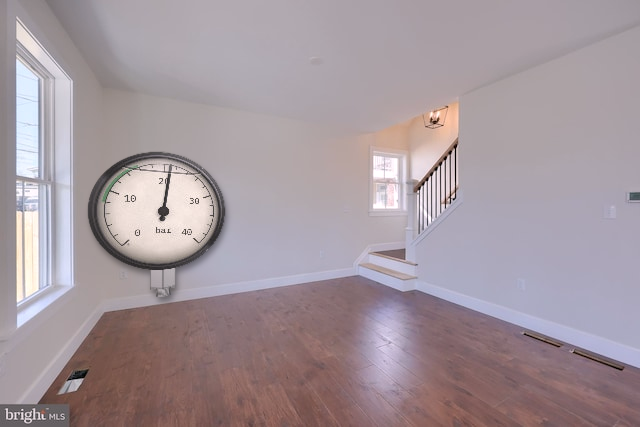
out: 21 bar
